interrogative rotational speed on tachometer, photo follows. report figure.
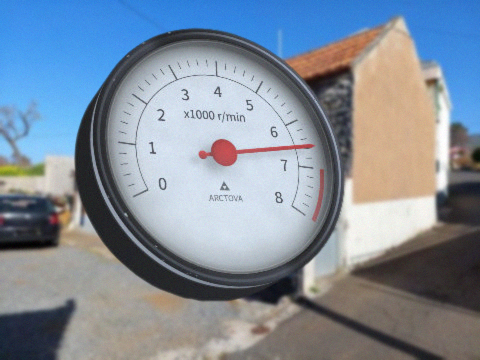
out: 6600 rpm
